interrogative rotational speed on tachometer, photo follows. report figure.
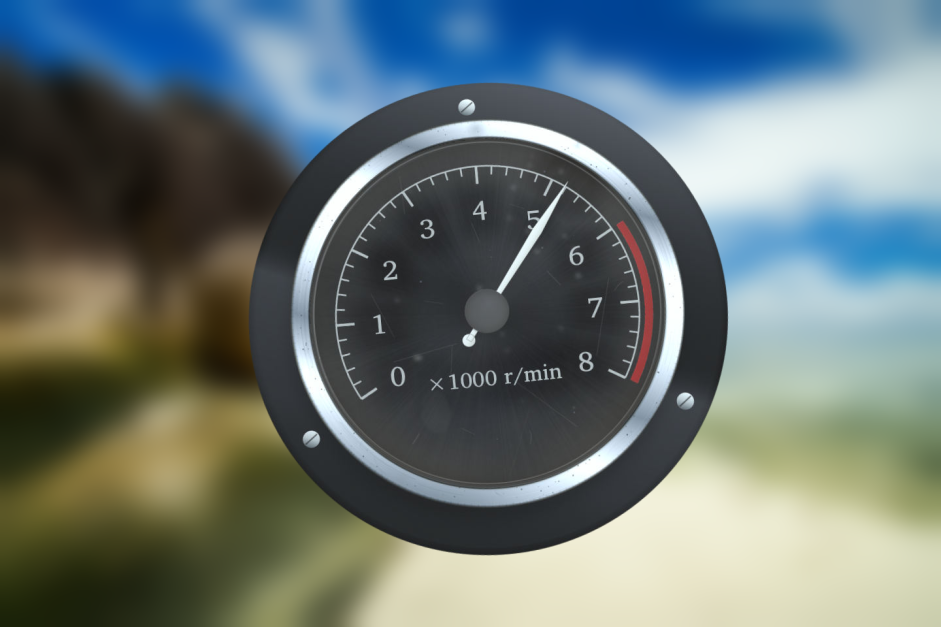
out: 5200 rpm
